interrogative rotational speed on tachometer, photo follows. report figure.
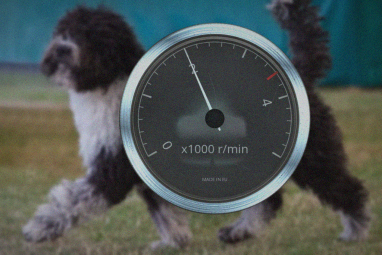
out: 2000 rpm
